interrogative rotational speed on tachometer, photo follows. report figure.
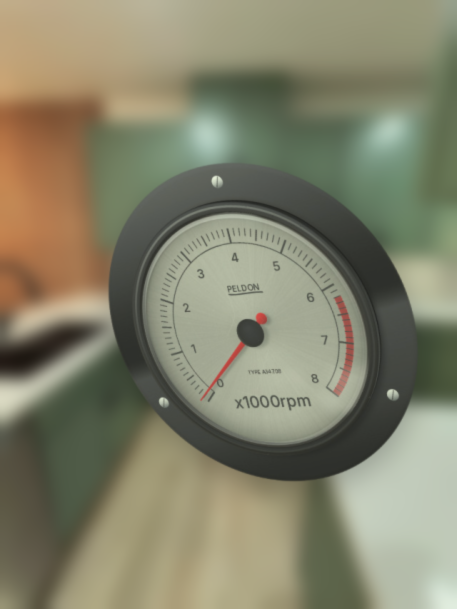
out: 100 rpm
